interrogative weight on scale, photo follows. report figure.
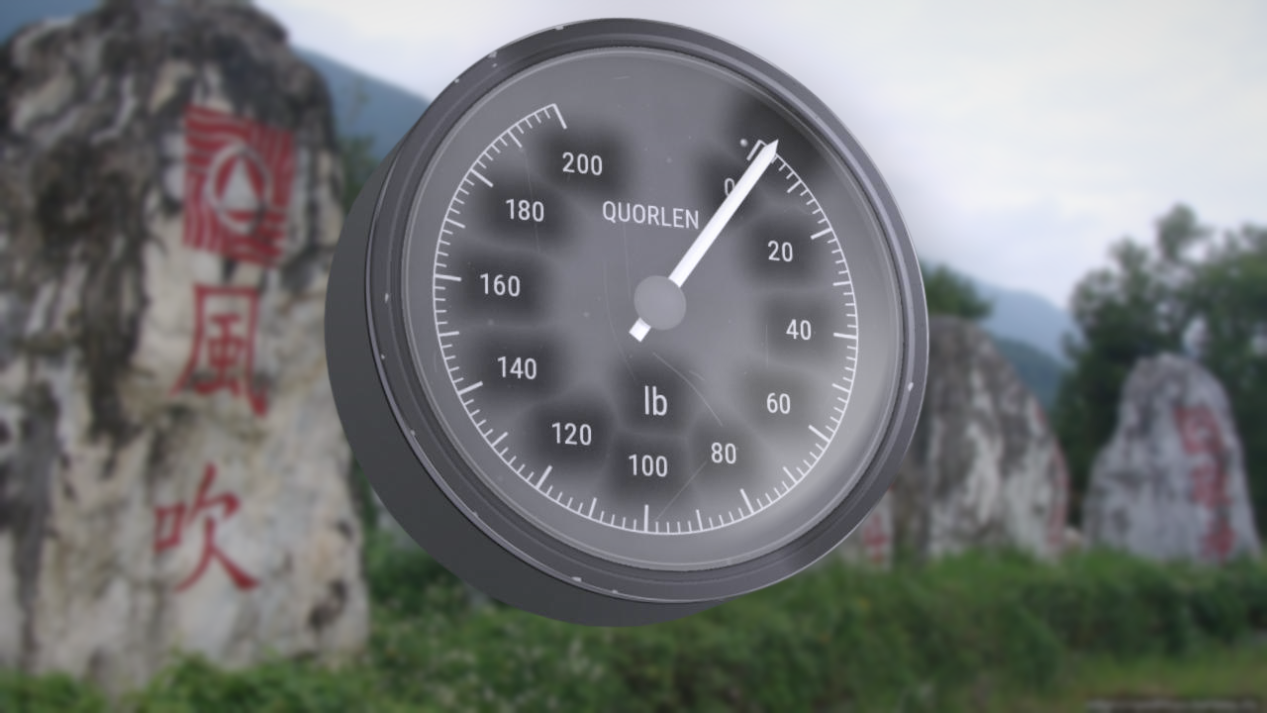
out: 2 lb
